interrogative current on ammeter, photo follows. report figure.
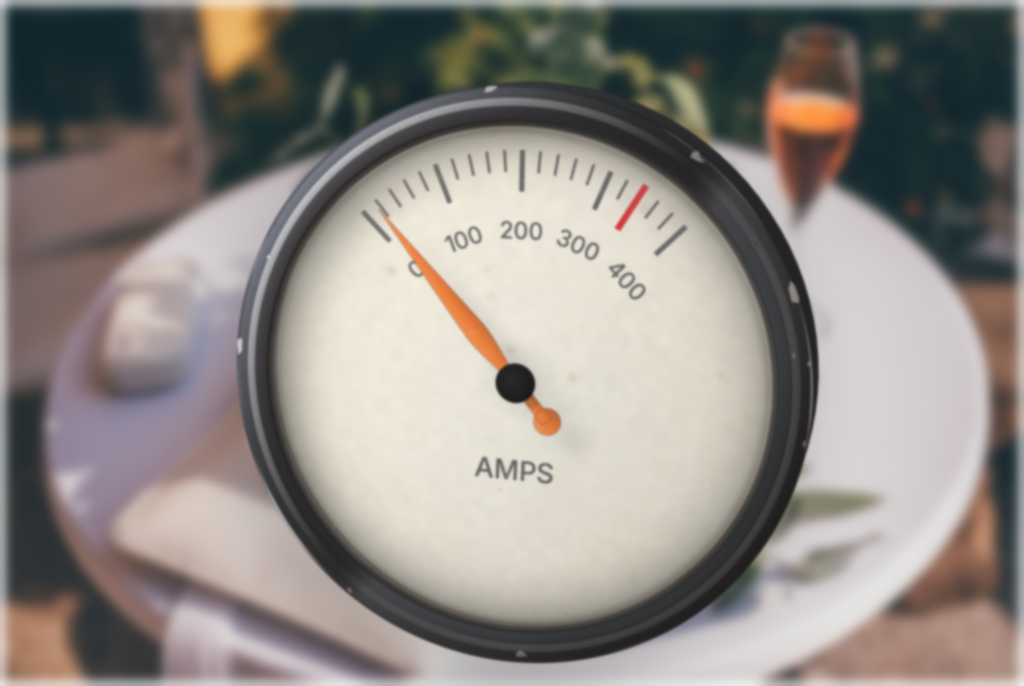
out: 20 A
